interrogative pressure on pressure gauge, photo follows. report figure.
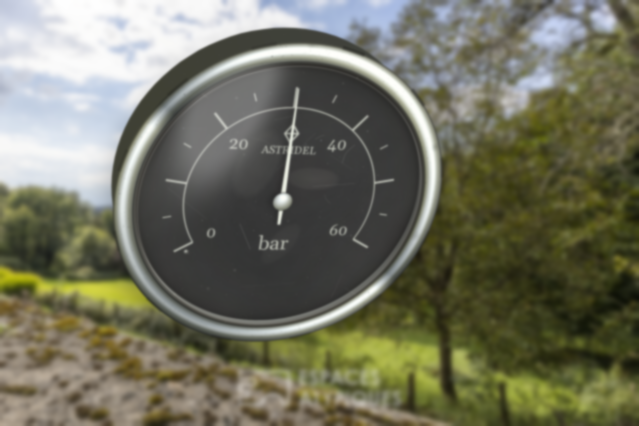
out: 30 bar
